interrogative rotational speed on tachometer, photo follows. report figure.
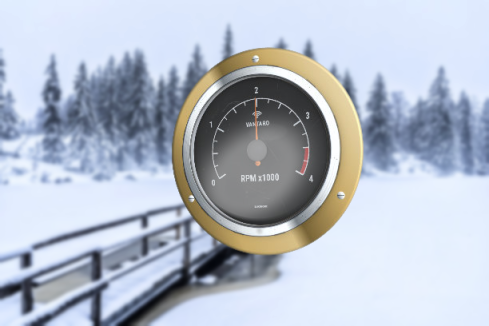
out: 2000 rpm
